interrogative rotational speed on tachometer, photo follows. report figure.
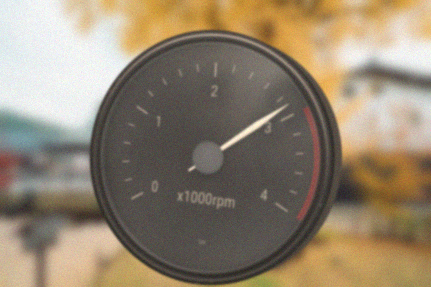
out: 2900 rpm
